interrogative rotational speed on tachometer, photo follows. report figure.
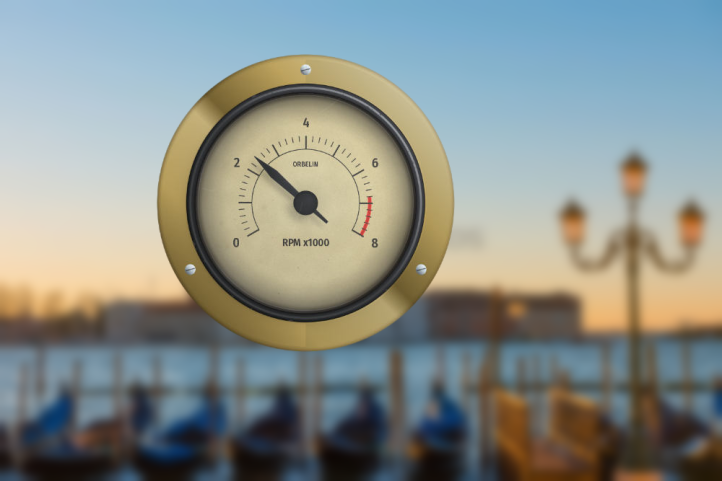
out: 2400 rpm
